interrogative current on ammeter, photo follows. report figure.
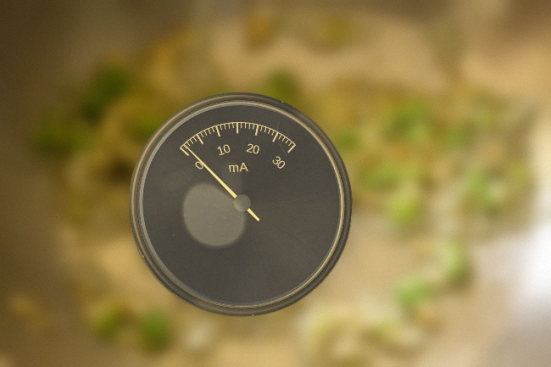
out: 1 mA
